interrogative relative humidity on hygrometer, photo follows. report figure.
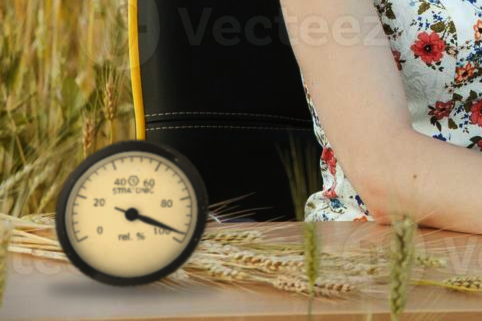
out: 96 %
